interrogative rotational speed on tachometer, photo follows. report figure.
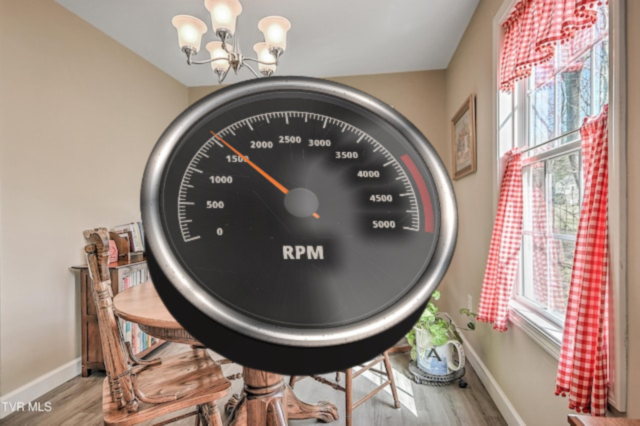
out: 1500 rpm
